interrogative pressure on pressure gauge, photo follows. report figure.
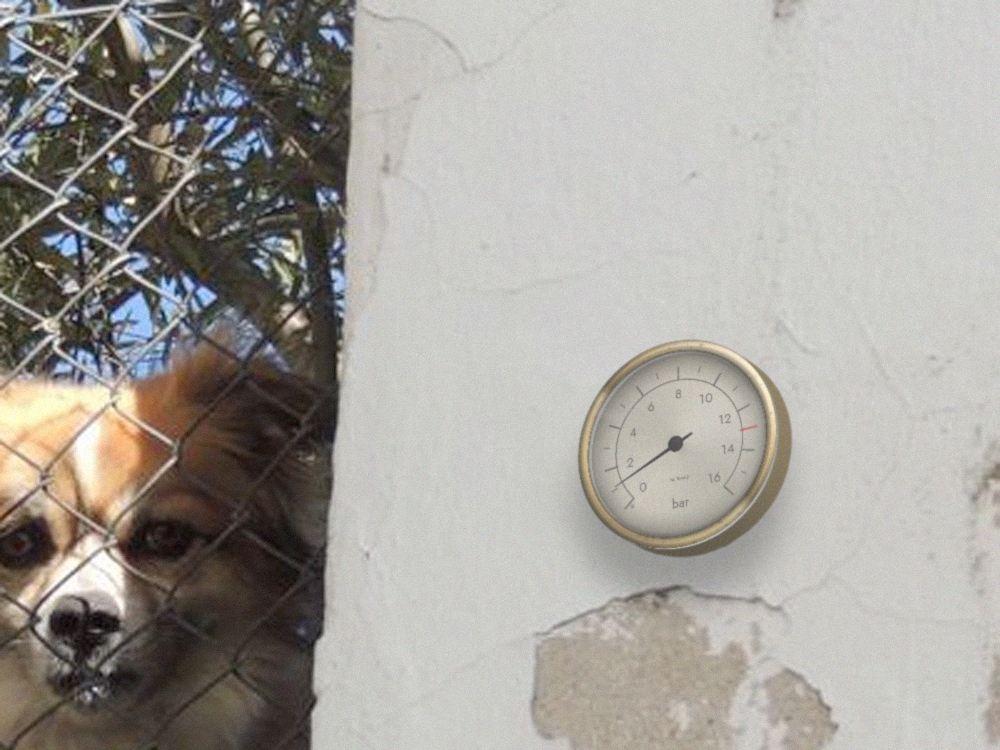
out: 1 bar
